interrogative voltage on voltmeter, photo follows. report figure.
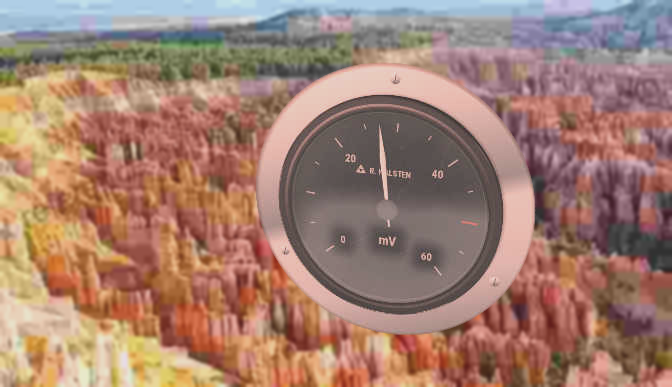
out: 27.5 mV
